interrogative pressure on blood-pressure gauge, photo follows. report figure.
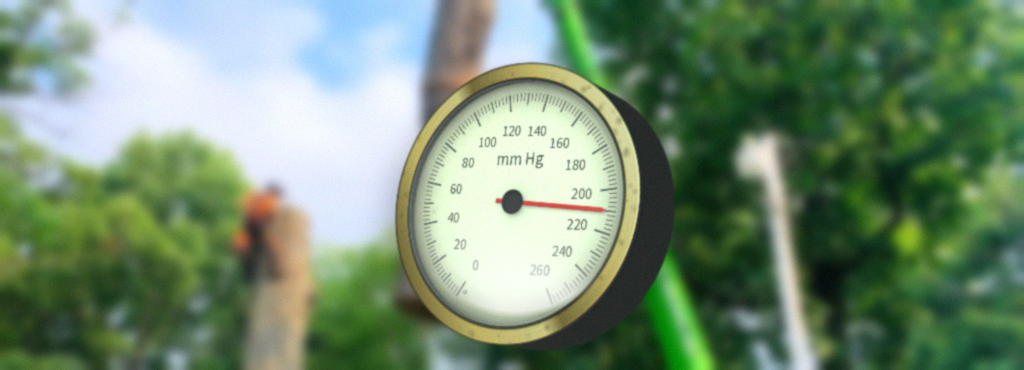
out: 210 mmHg
